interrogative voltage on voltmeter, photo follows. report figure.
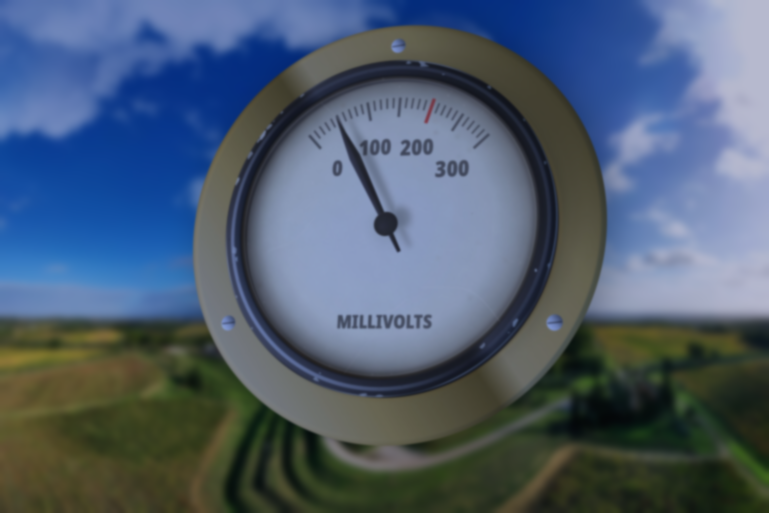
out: 50 mV
